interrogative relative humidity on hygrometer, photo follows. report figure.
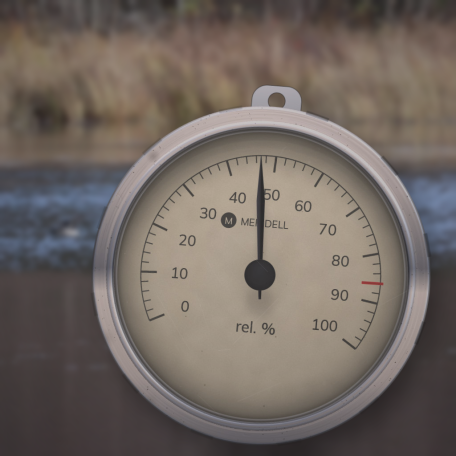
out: 47 %
